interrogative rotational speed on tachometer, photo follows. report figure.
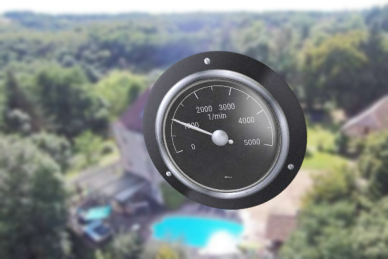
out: 1000 rpm
